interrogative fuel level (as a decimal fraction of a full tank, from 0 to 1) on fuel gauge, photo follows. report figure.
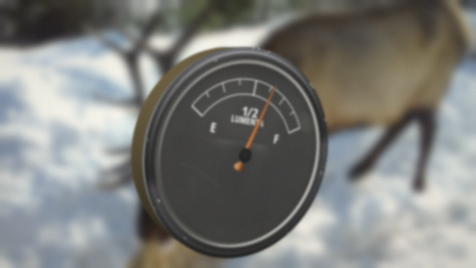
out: 0.625
